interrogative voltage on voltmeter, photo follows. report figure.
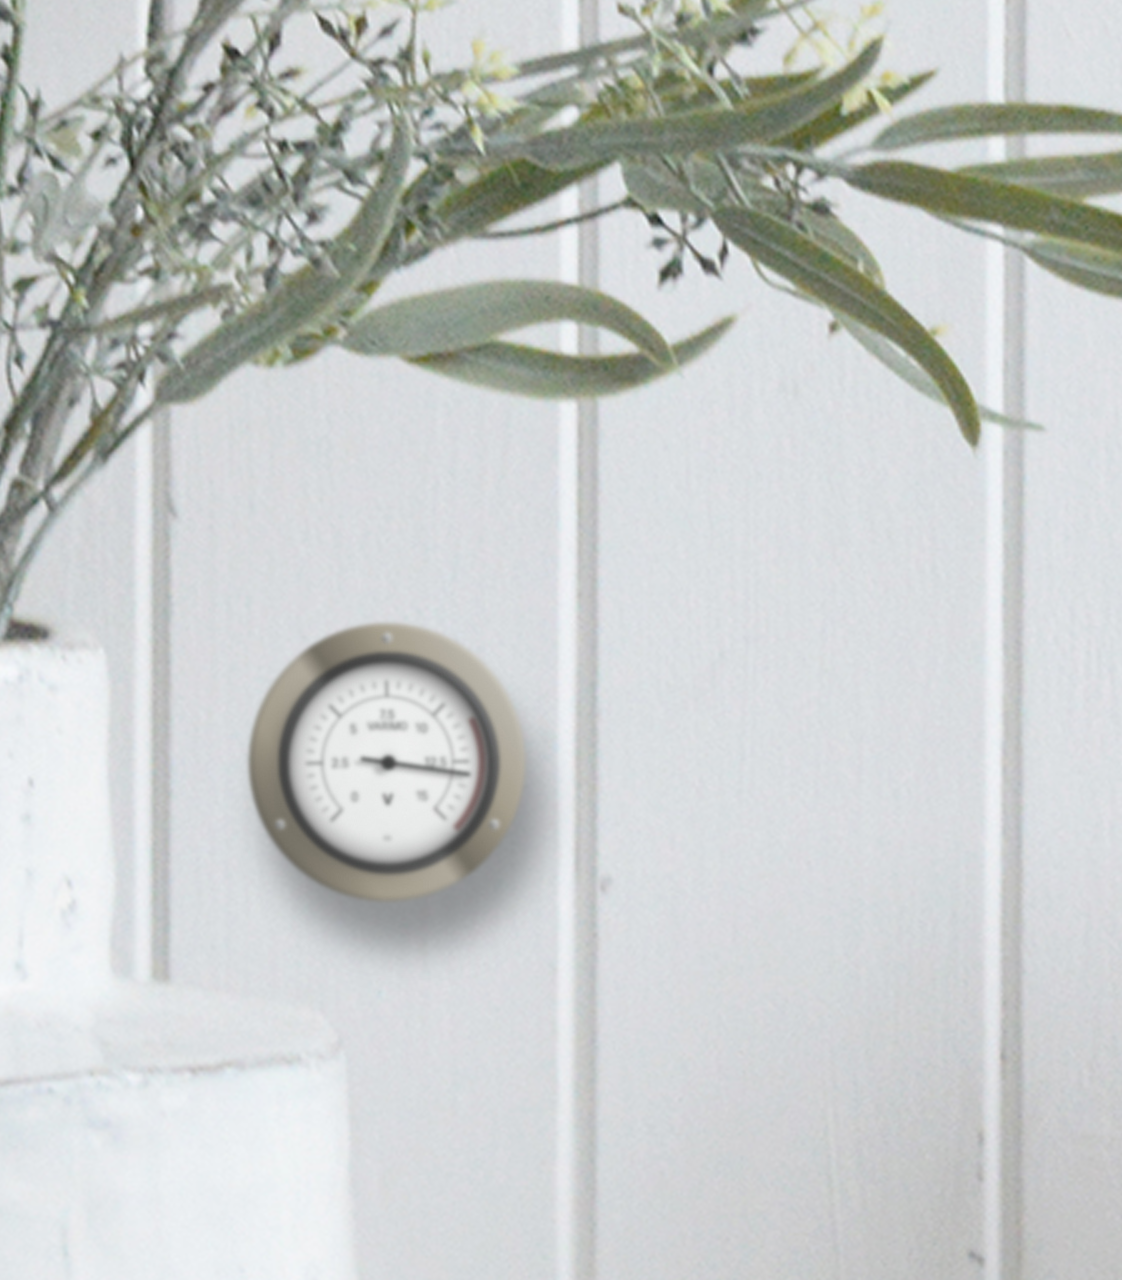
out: 13 V
